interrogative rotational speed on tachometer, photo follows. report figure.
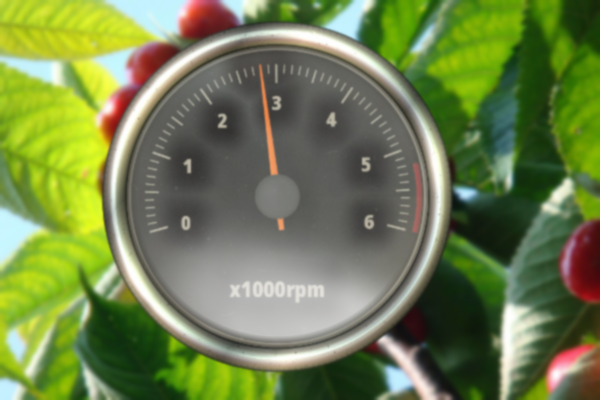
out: 2800 rpm
